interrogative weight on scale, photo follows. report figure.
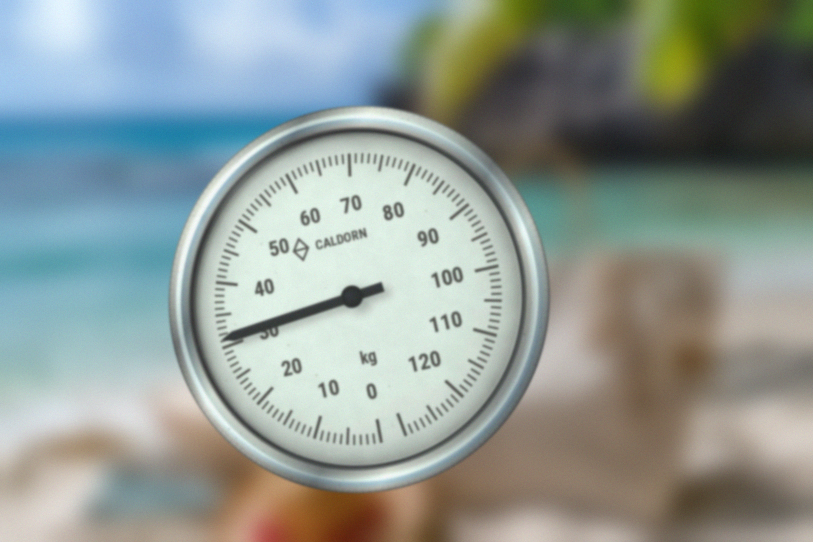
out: 31 kg
